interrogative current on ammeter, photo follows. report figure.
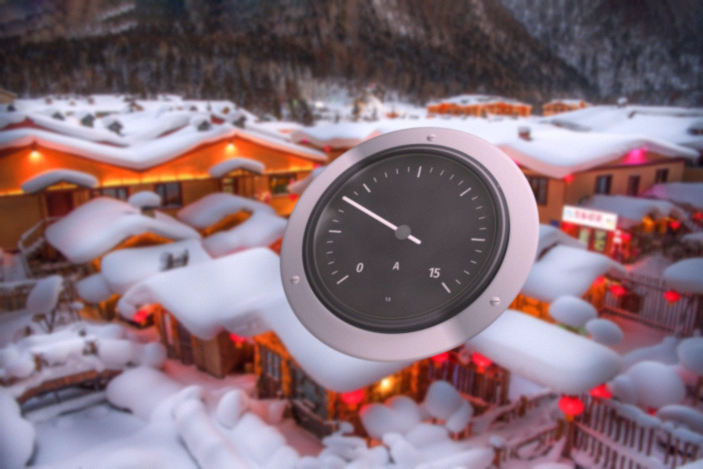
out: 4 A
